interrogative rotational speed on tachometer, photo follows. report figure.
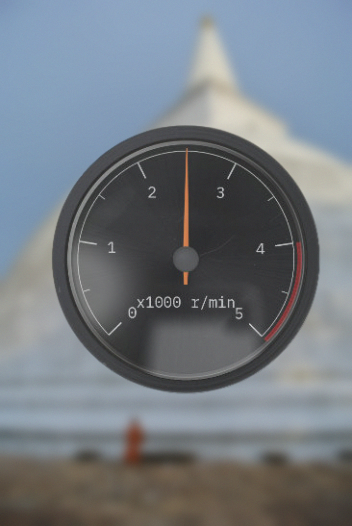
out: 2500 rpm
